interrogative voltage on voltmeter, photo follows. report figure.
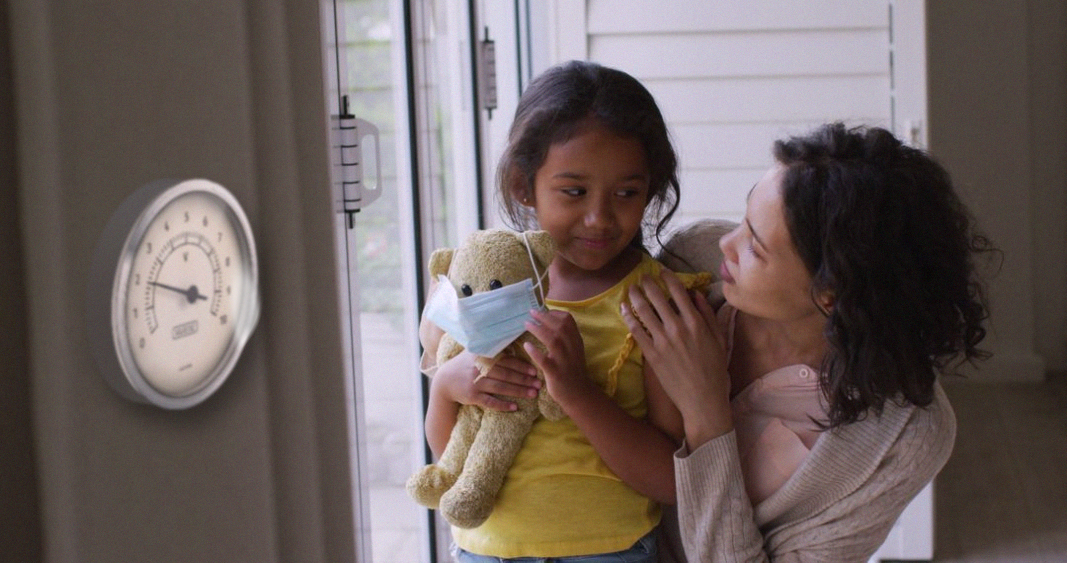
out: 2 V
